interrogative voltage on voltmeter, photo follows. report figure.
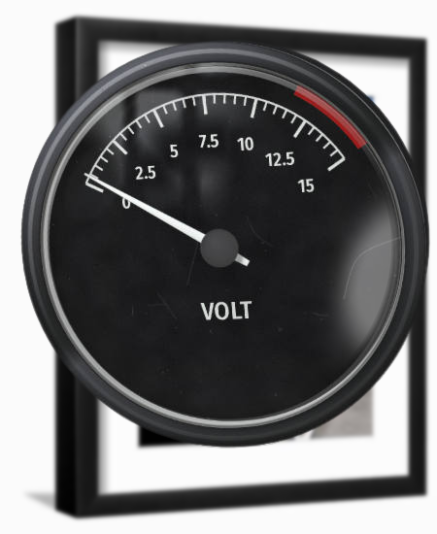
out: 0.5 V
